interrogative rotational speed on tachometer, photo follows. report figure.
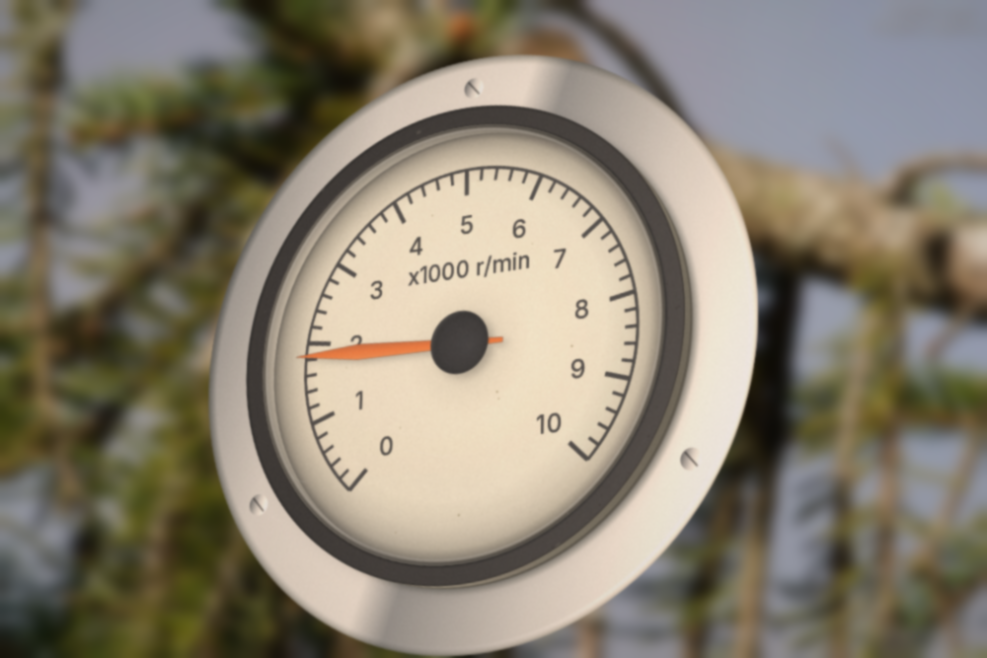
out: 1800 rpm
